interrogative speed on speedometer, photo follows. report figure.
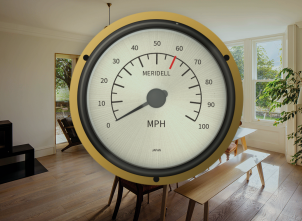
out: 0 mph
